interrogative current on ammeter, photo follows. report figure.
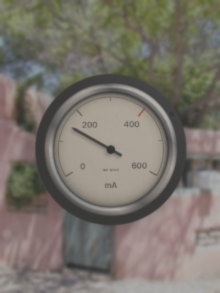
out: 150 mA
